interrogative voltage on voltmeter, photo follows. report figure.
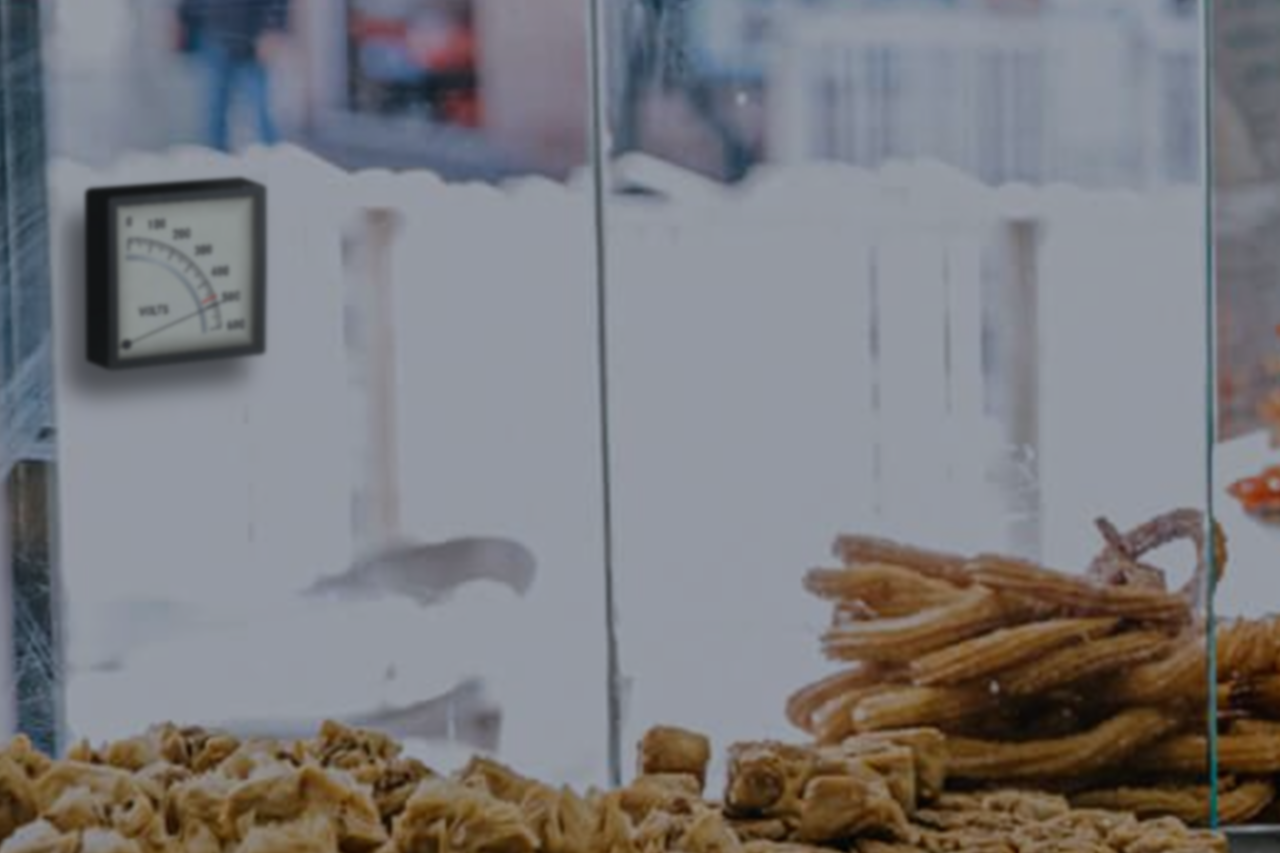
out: 500 V
